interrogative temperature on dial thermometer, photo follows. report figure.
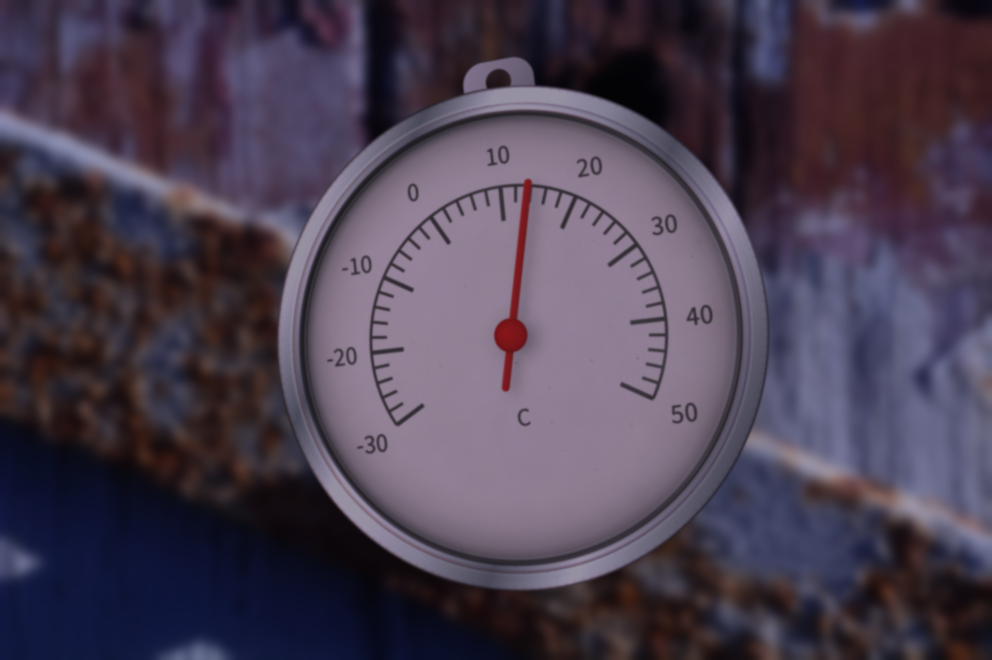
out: 14 °C
